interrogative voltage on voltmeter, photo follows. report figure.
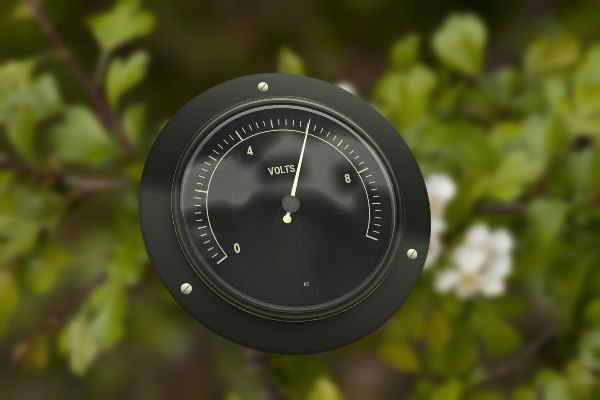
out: 6 V
